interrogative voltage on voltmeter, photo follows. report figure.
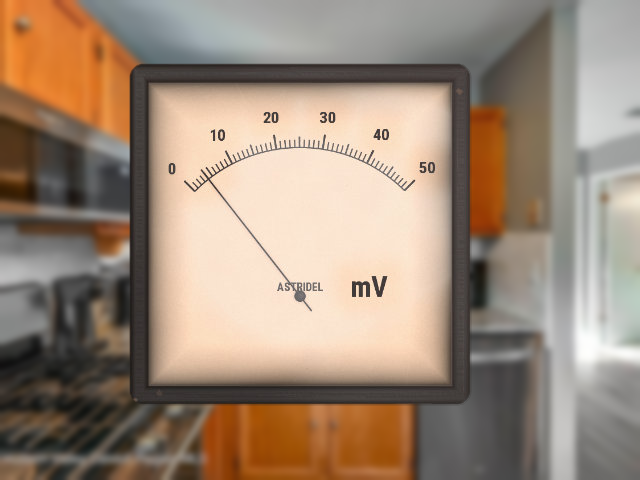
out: 4 mV
